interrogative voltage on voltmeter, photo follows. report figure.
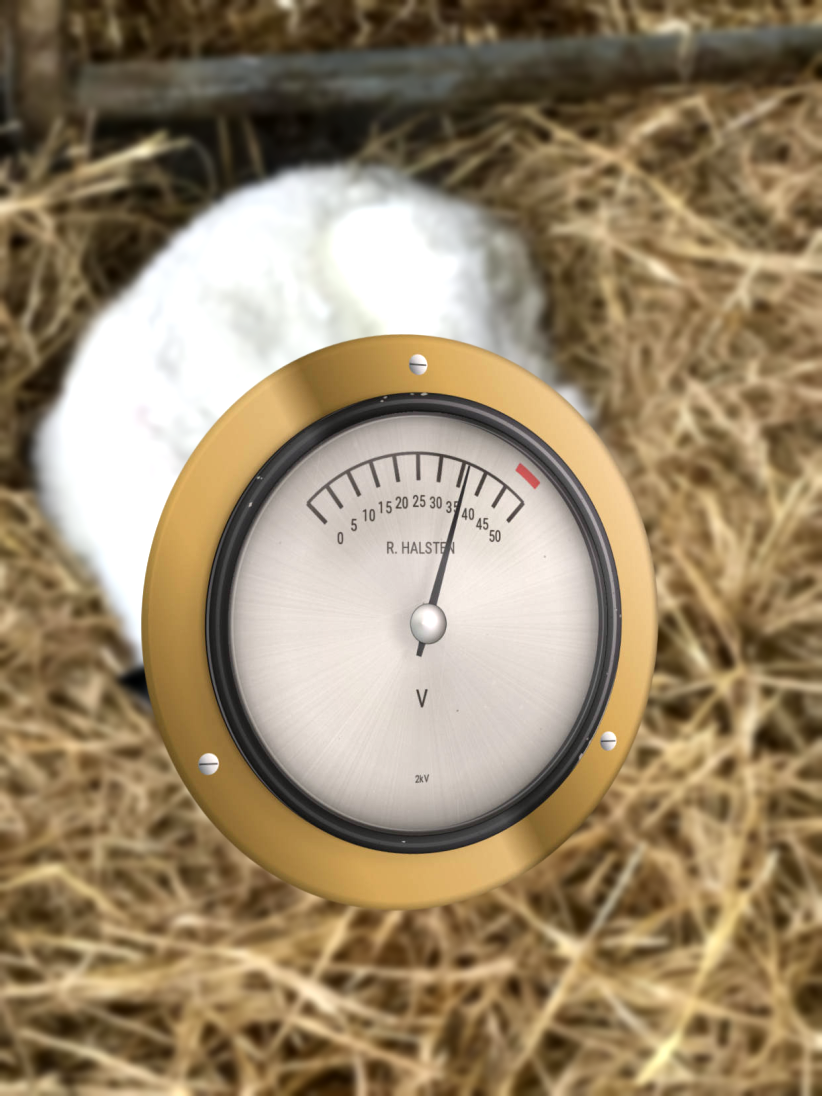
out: 35 V
